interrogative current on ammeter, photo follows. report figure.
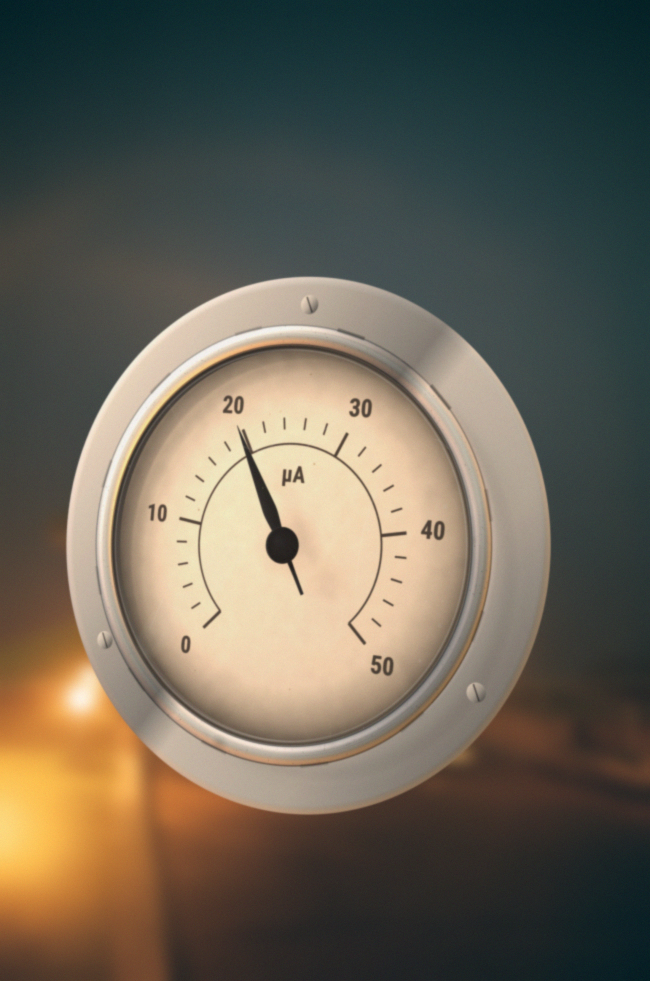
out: 20 µA
